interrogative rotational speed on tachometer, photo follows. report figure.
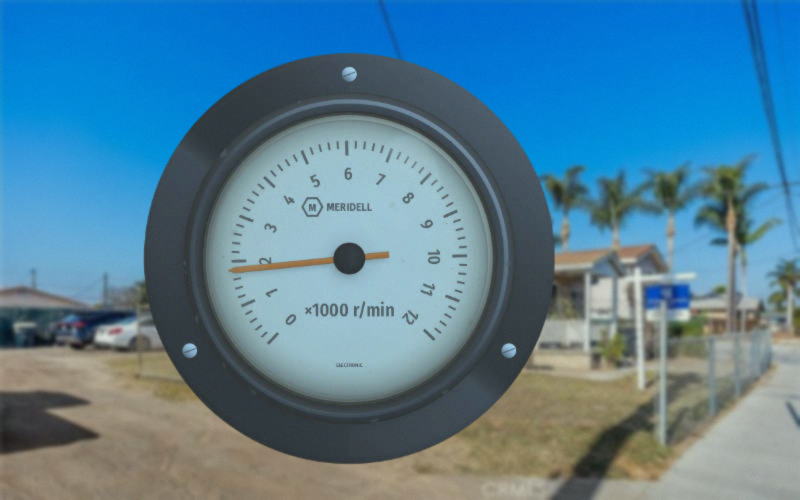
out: 1800 rpm
